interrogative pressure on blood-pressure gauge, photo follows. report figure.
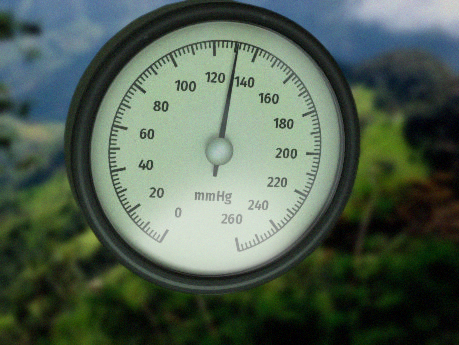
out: 130 mmHg
